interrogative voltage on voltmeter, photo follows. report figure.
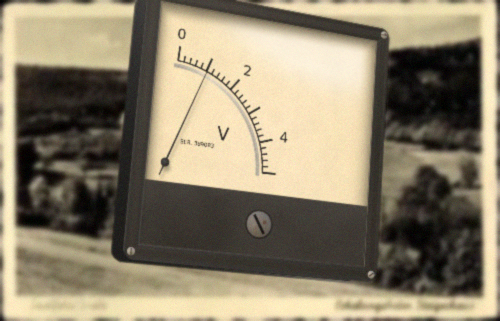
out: 1 V
